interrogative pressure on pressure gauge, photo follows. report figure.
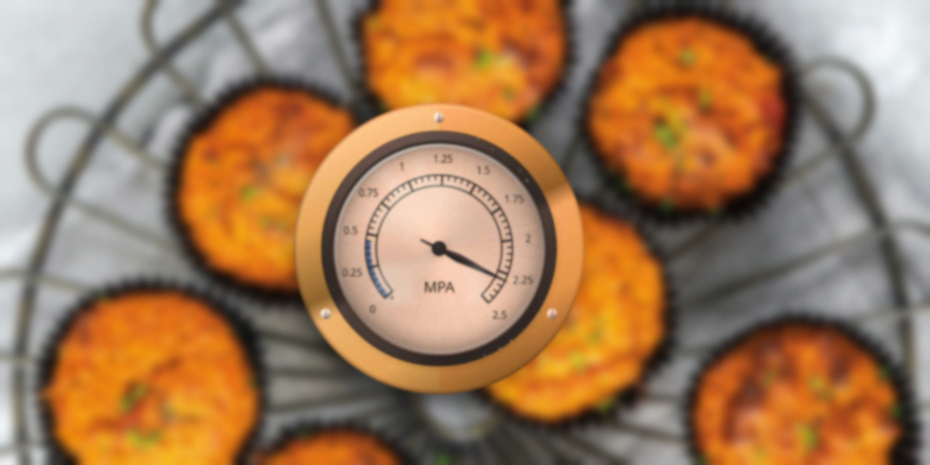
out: 2.3 MPa
